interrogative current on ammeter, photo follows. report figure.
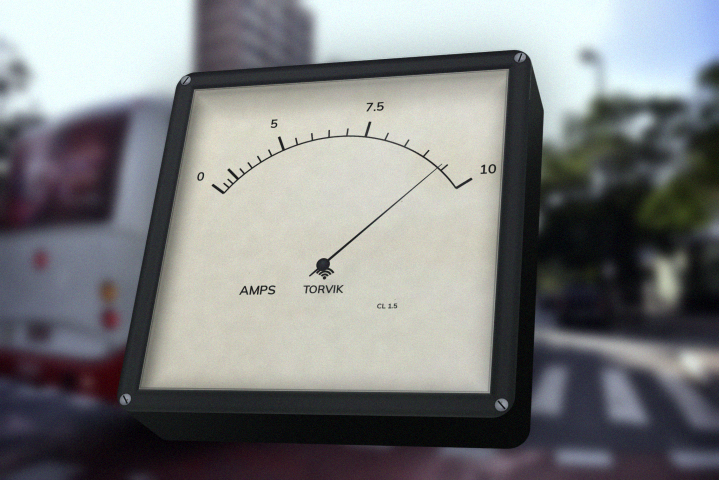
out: 9.5 A
